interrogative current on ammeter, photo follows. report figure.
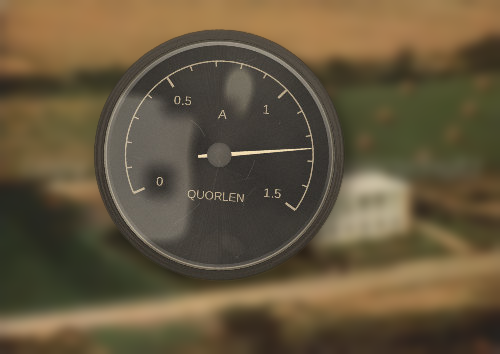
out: 1.25 A
